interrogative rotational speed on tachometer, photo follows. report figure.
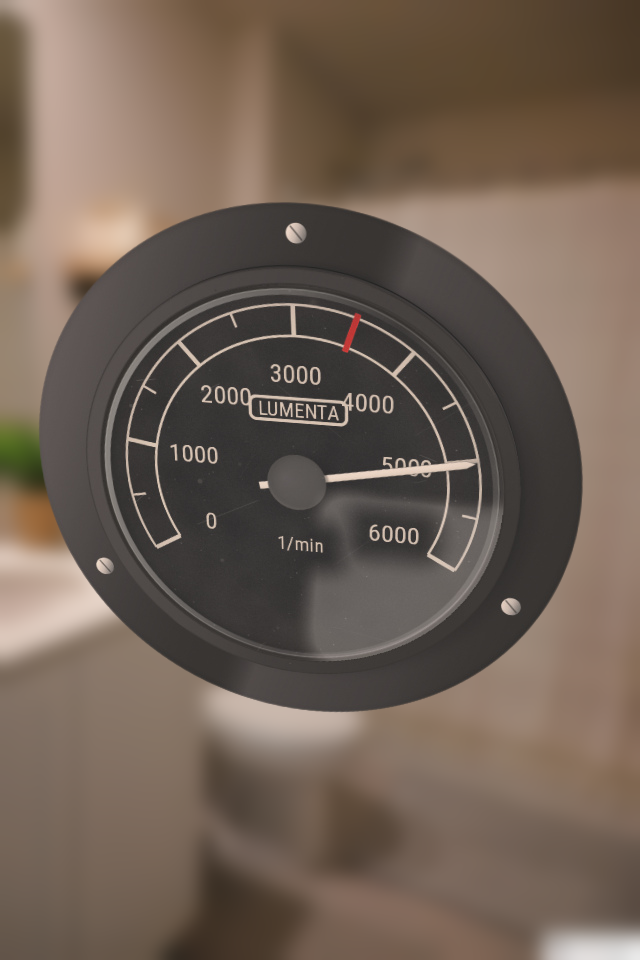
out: 5000 rpm
